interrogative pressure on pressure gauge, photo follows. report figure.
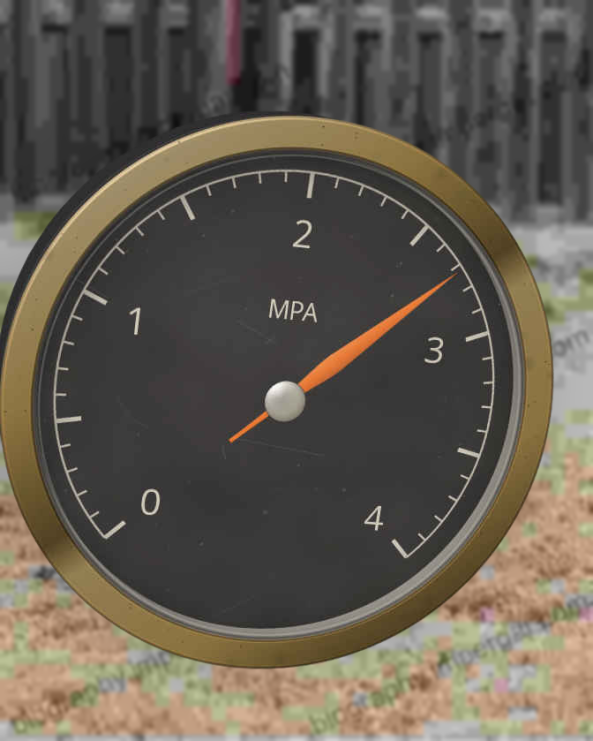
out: 2.7 MPa
